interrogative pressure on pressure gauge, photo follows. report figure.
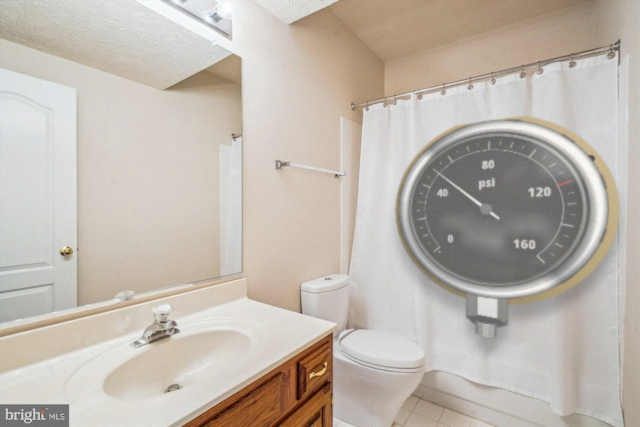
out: 50 psi
